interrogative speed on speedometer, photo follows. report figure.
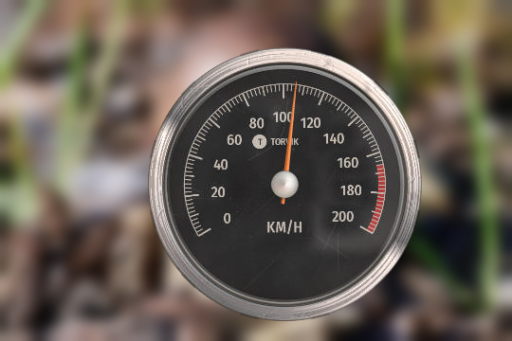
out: 106 km/h
